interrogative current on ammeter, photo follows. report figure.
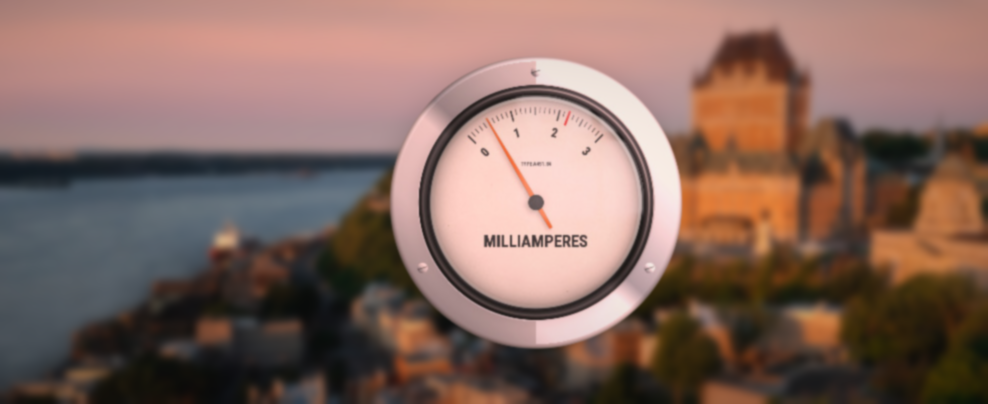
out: 0.5 mA
